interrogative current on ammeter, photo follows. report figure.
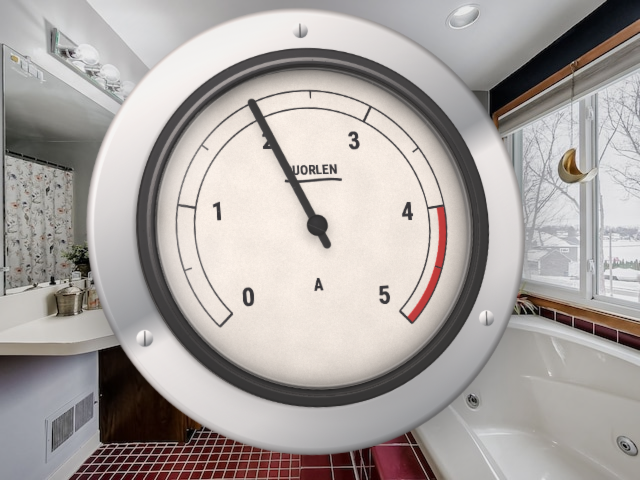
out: 2 A
